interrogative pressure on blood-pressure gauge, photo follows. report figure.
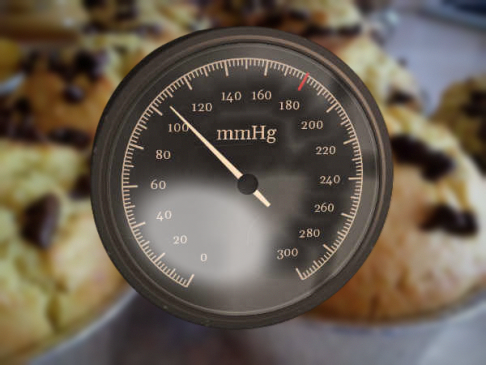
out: 106 mmHg
